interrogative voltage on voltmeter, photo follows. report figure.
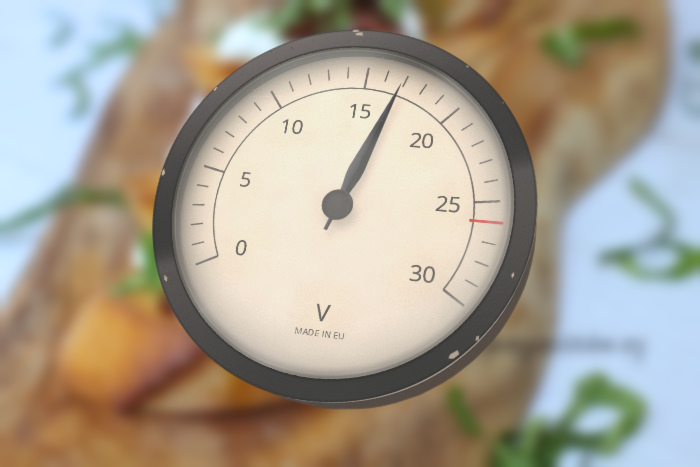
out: 17 V
